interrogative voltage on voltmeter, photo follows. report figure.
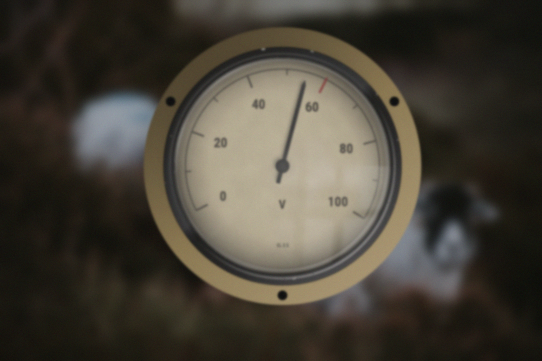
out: 55 V
